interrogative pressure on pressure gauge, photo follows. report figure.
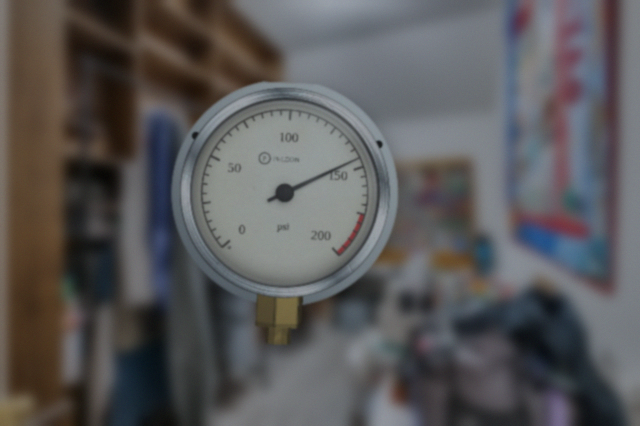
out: 145 psi
